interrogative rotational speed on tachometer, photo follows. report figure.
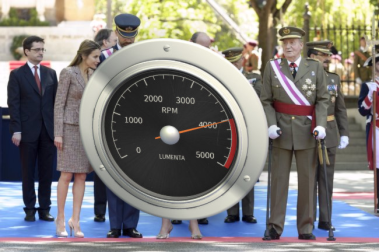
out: 4000 rpm
